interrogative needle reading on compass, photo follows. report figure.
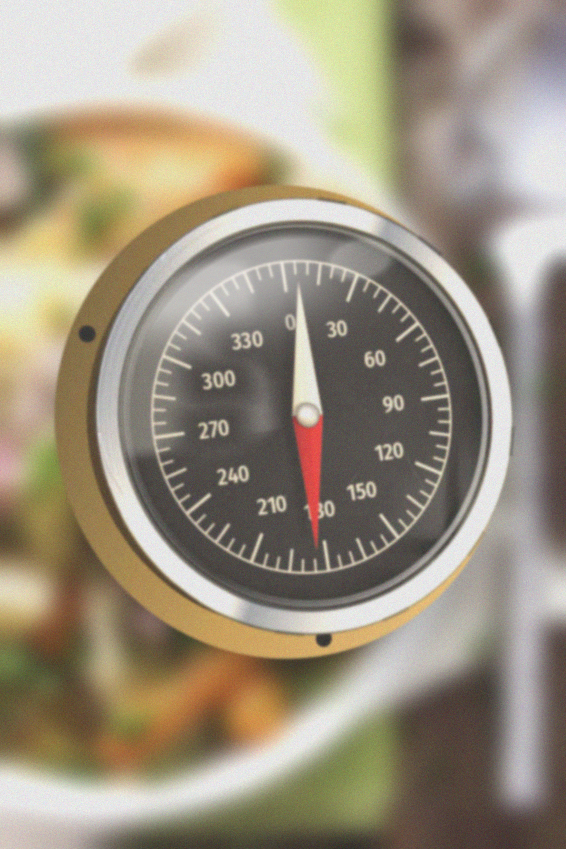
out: 185 °
